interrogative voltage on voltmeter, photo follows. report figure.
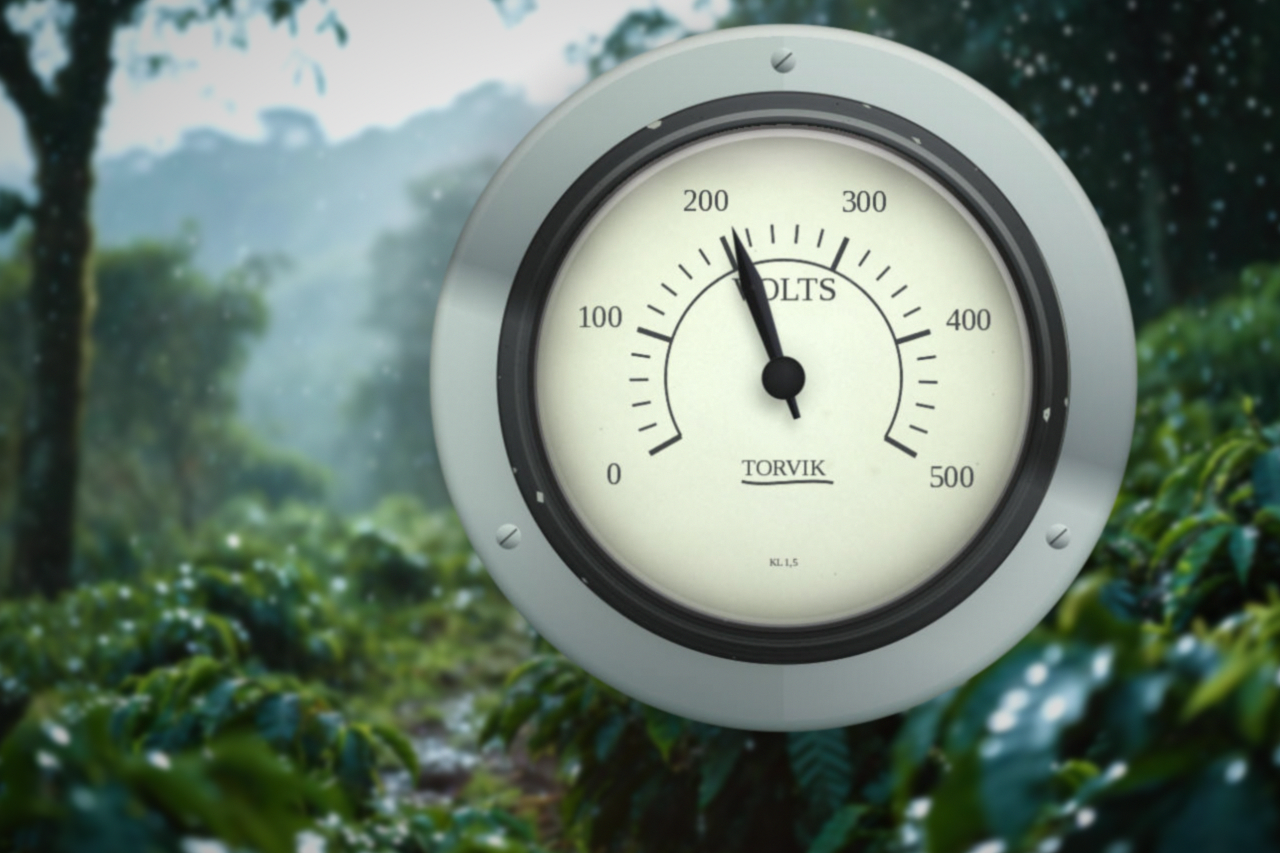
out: 210 V
